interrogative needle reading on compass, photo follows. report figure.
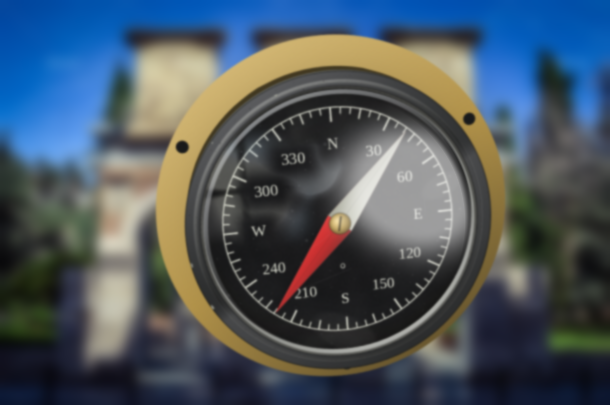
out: 220 °
